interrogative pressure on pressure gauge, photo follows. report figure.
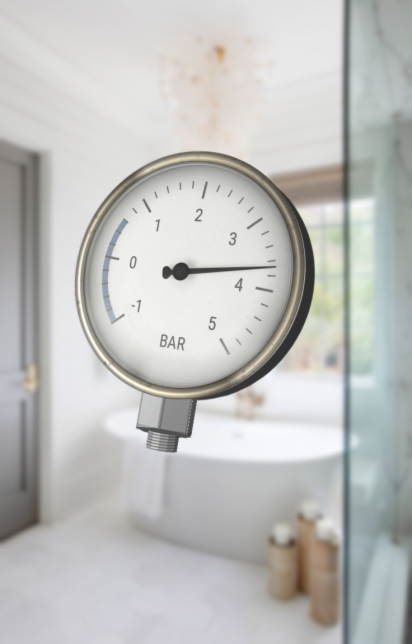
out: 3.7 bar
